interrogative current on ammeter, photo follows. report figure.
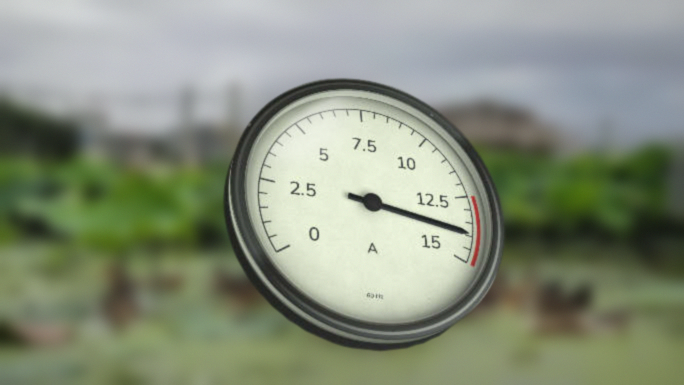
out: 14 A
